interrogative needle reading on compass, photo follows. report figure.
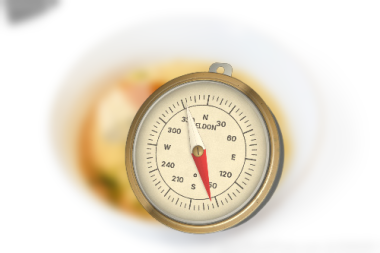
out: 155 °
